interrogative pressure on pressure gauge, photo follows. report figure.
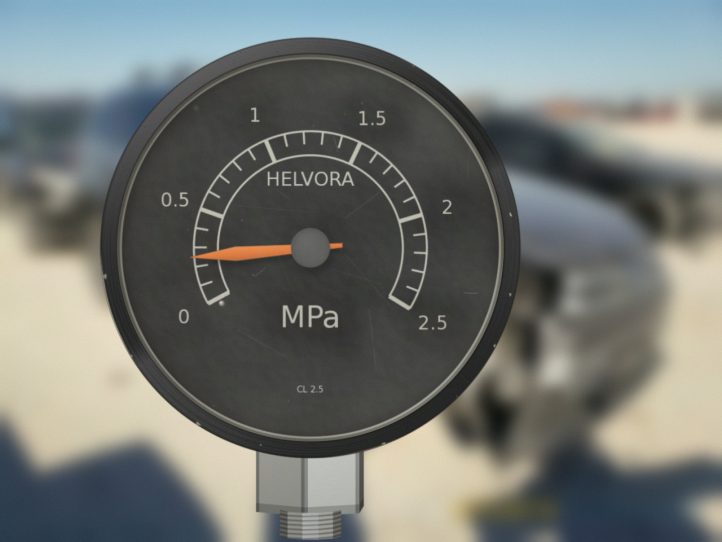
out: 0.25 MPa
